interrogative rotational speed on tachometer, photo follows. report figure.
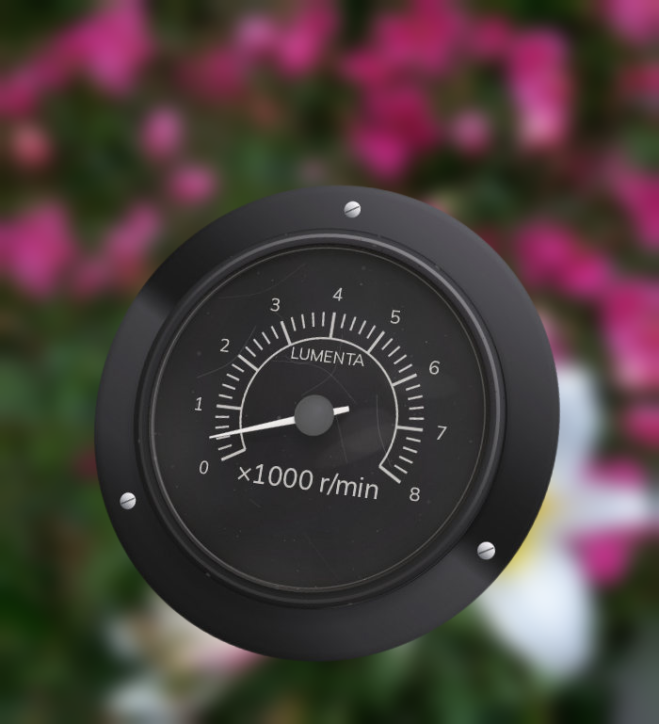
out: 400 rpm
